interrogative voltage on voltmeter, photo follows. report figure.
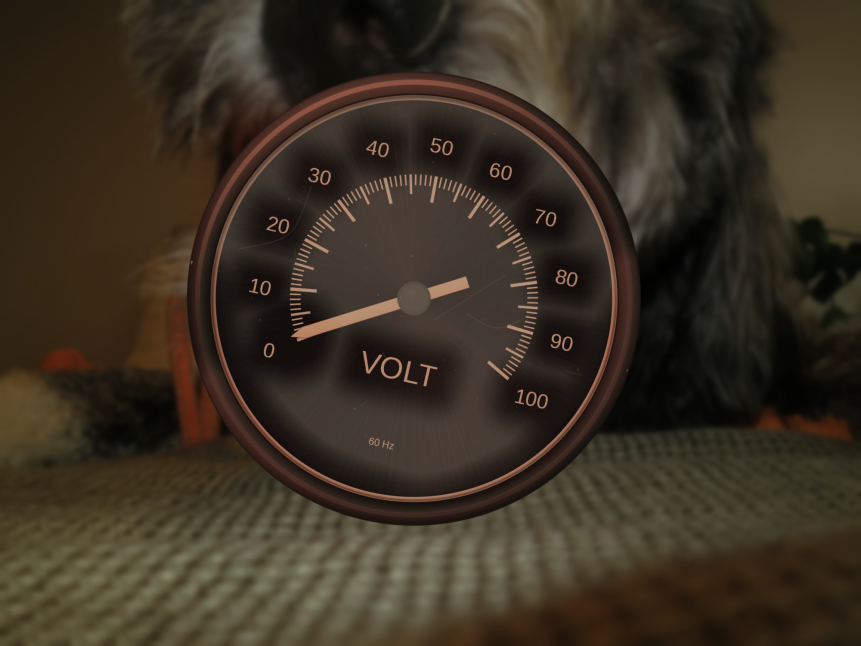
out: 1 V
